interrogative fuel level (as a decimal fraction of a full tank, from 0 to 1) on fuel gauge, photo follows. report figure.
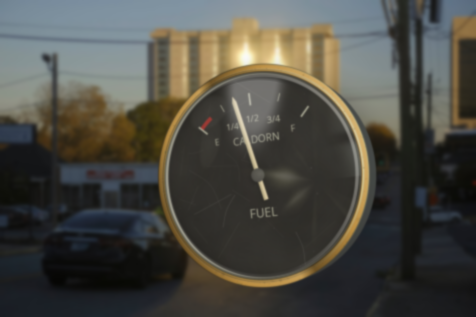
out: 0.375
